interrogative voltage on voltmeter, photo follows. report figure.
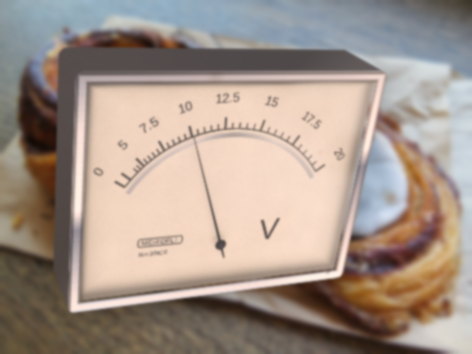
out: 10 V
